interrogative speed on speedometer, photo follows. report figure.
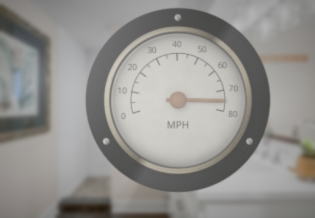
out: 75 mph
